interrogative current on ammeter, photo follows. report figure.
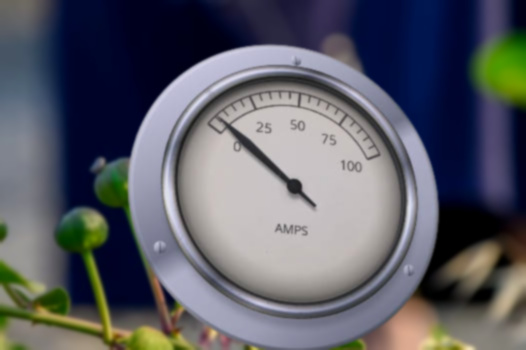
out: 5 A
